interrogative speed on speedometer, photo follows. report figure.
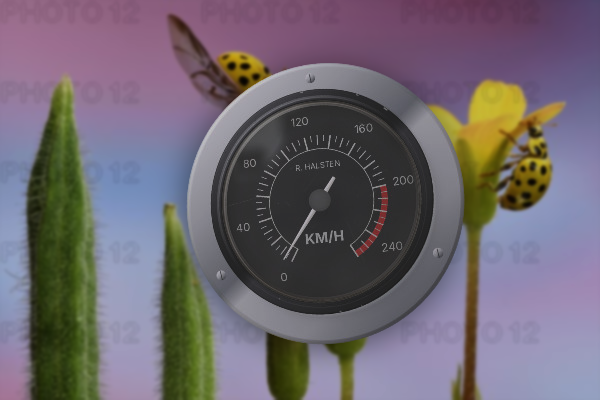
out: 5 km/h
